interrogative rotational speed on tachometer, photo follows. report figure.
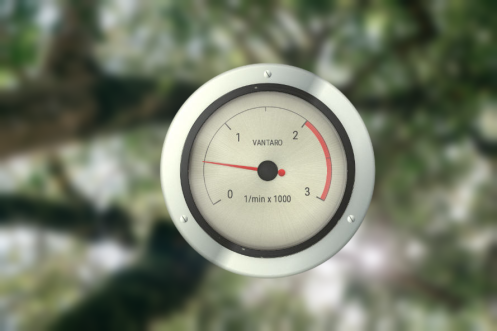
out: 500 rpm
